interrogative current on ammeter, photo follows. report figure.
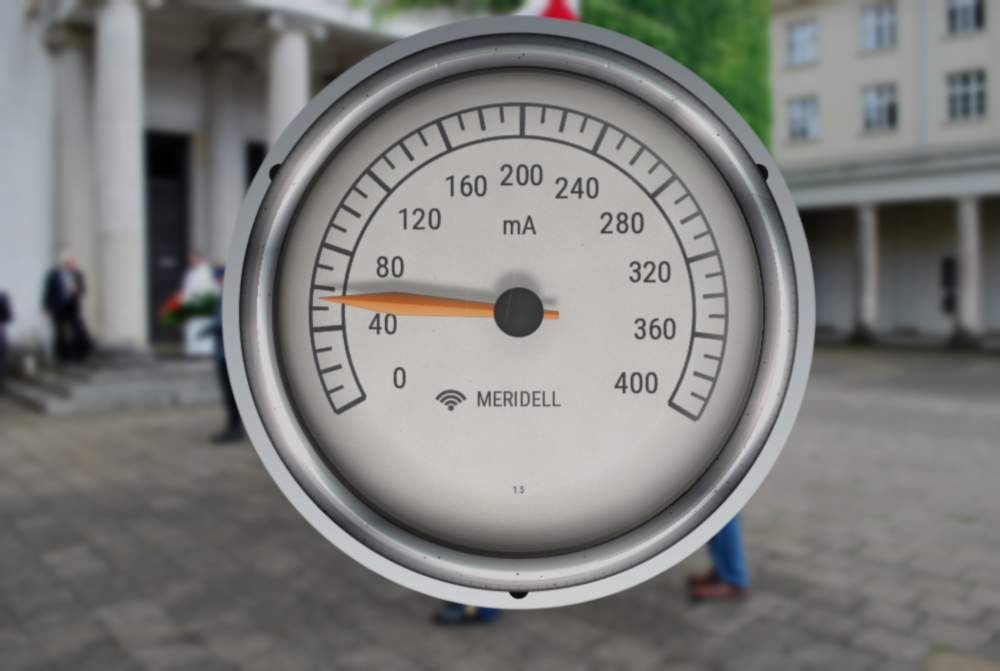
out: 55 mA
